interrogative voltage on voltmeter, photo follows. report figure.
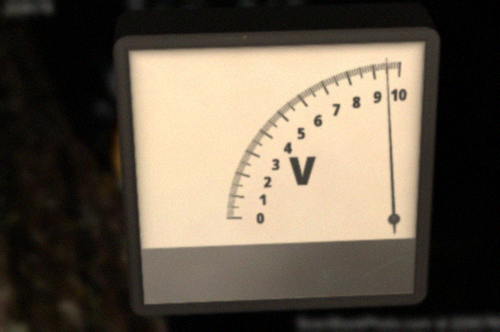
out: 9.5 V
